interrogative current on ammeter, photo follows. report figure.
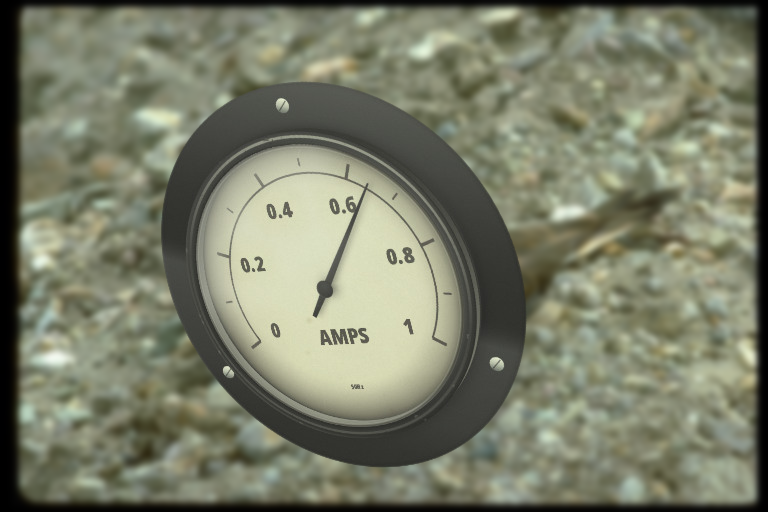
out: 0.65 A
